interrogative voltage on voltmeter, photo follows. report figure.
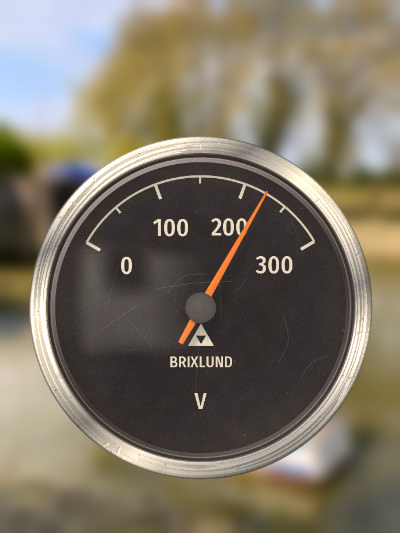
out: 225 V
